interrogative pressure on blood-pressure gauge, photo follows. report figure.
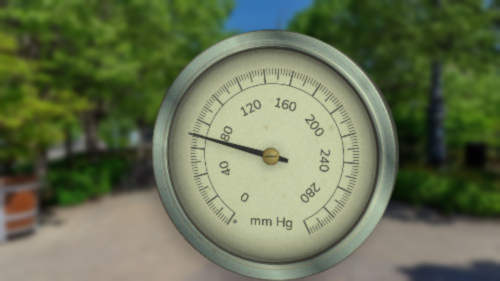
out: 70 mmHg
